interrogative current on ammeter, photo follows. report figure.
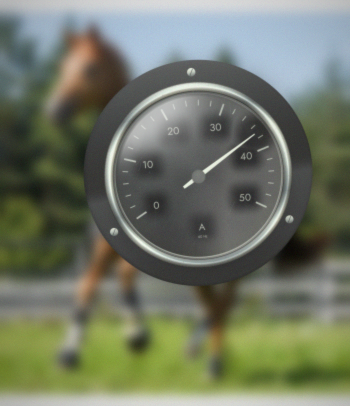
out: 37 A
